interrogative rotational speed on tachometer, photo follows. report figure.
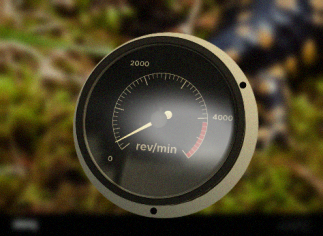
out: 200 rpm
